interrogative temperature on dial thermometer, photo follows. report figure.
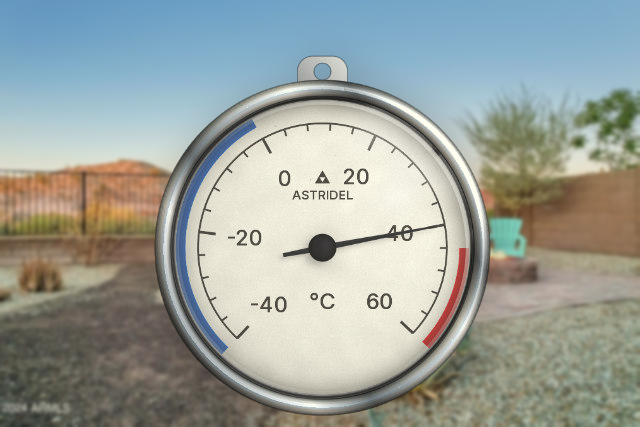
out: 40 °C
